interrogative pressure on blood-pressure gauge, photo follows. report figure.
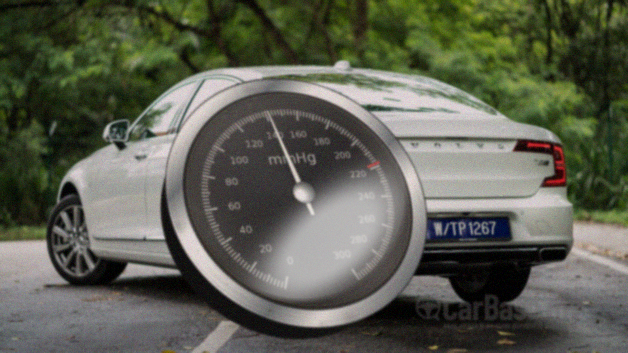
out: 140 mmHg
